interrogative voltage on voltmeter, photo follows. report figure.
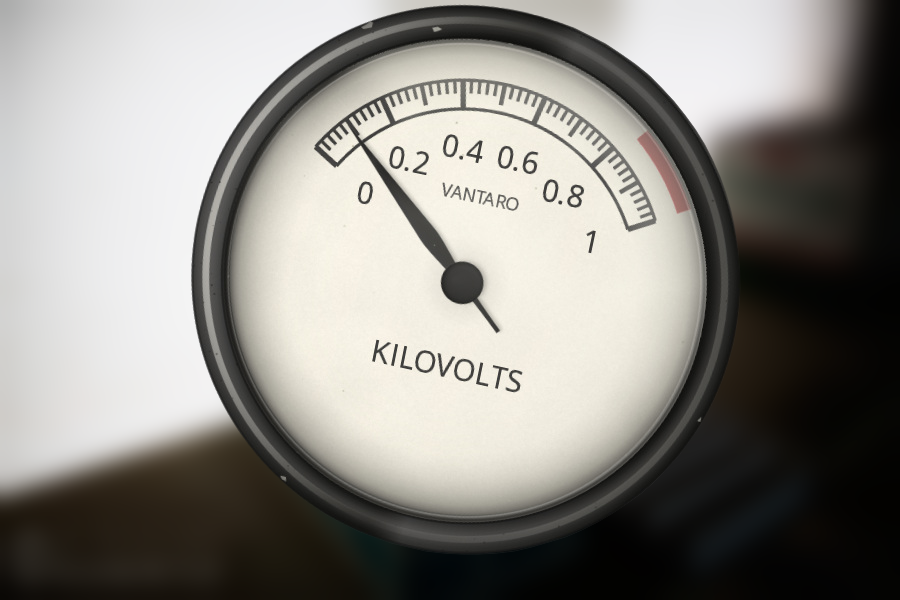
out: 0.1 kV
